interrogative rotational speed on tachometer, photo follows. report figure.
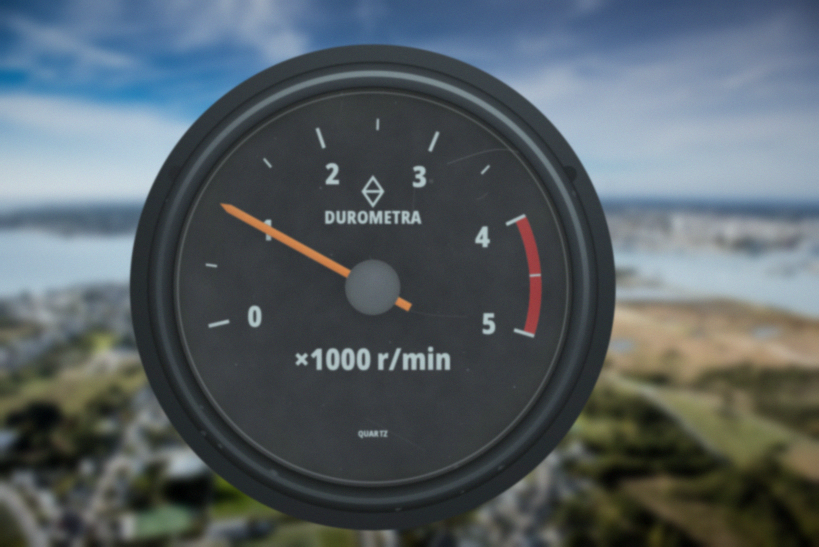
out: 1000 rpm
